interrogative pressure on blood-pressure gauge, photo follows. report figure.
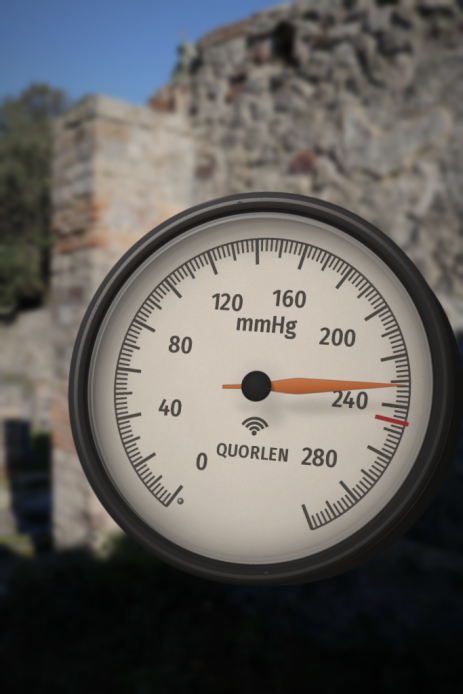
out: 232 mmHg
